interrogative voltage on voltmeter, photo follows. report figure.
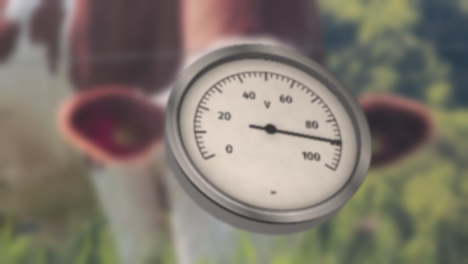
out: 90 V
